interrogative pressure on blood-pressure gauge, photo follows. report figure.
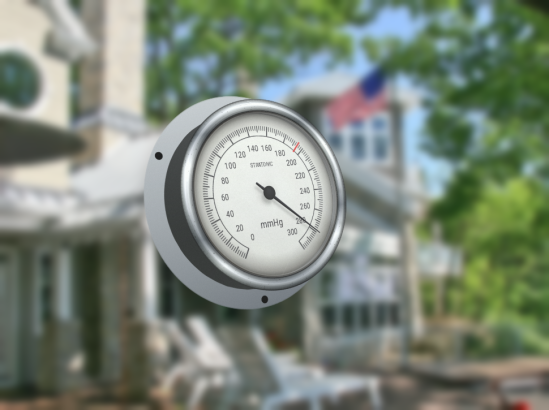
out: 280 mmHg
